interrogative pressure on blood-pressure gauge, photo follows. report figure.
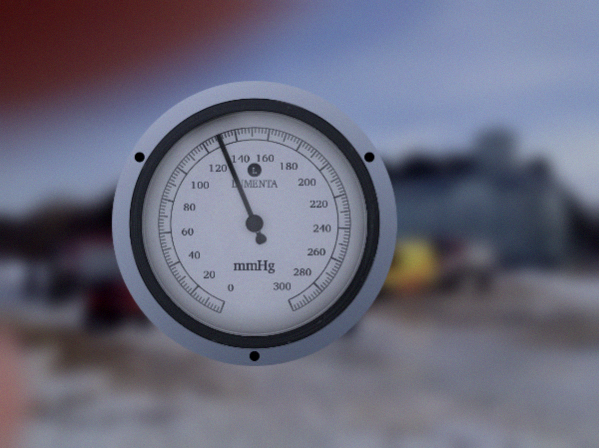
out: 130 mmHg
